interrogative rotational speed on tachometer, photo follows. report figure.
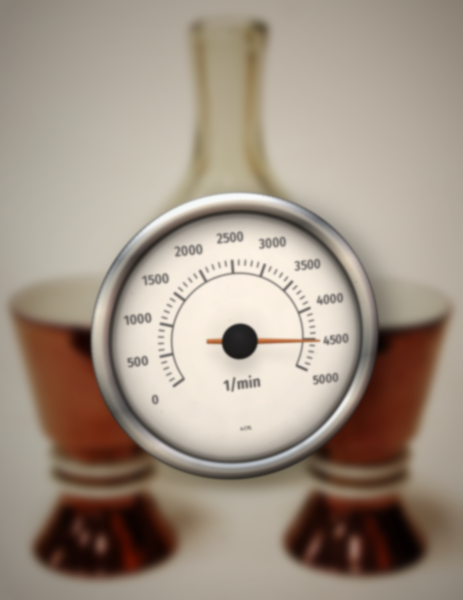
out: 4500 rpm
